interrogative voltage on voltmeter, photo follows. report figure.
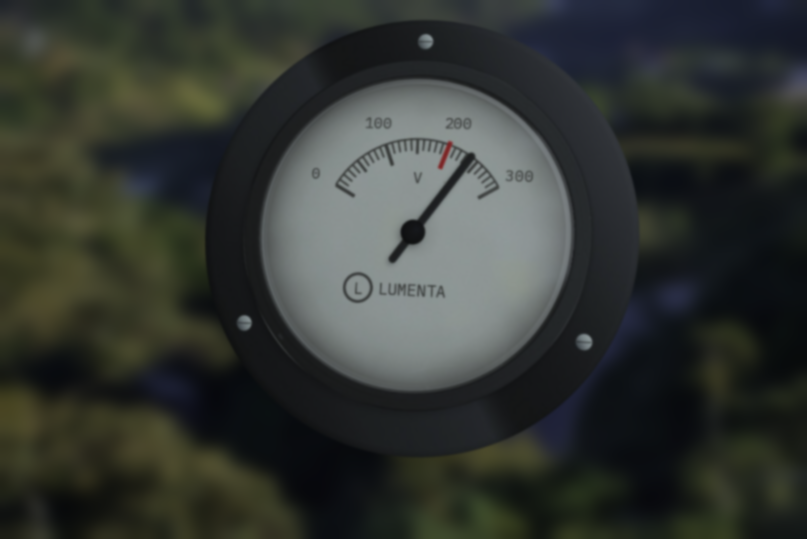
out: 240 V
